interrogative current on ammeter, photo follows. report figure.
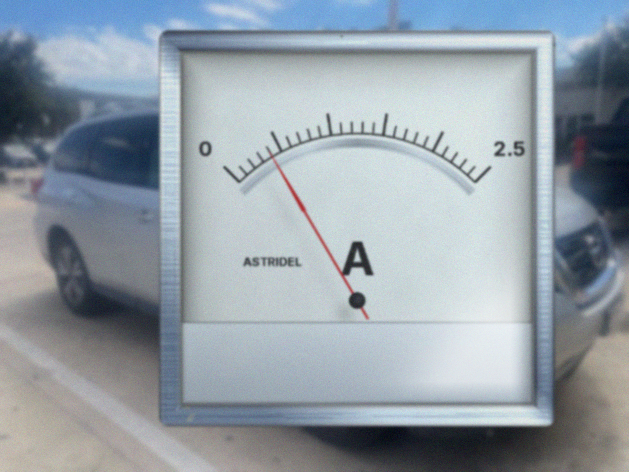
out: 0.4 A
